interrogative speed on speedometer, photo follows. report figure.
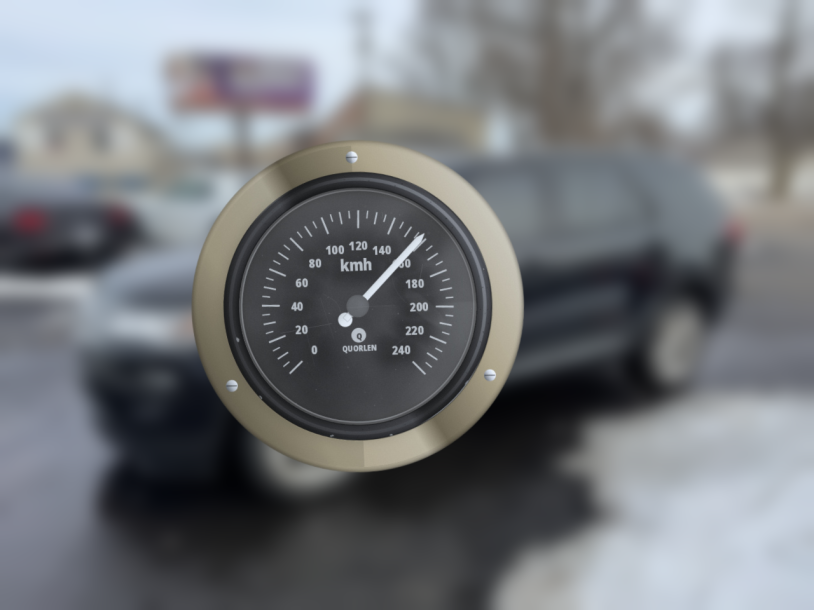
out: 157.5 km/h
